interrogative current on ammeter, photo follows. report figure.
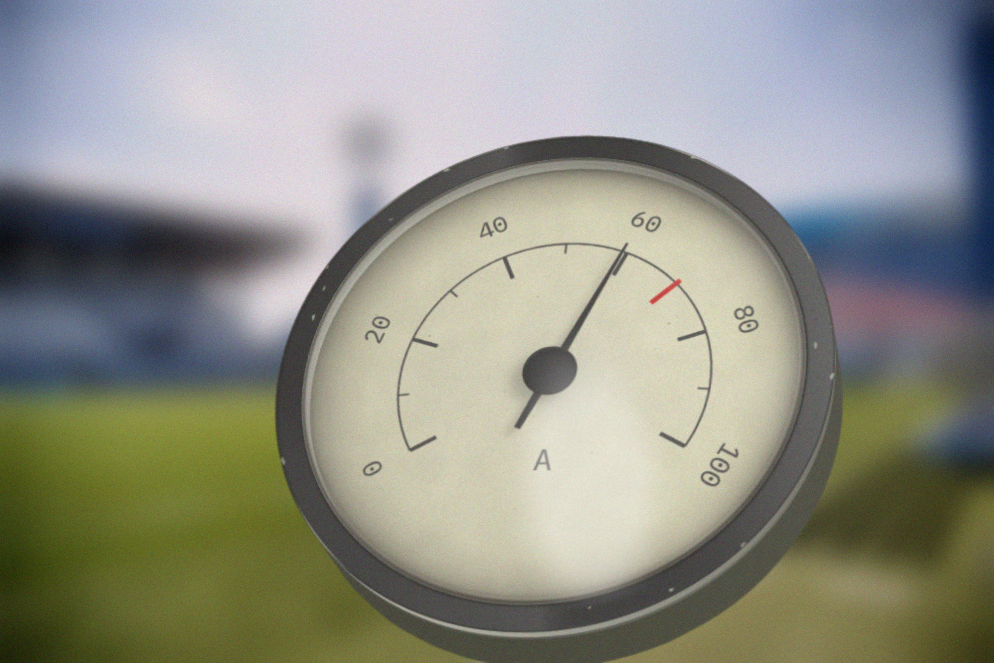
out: 60 A
